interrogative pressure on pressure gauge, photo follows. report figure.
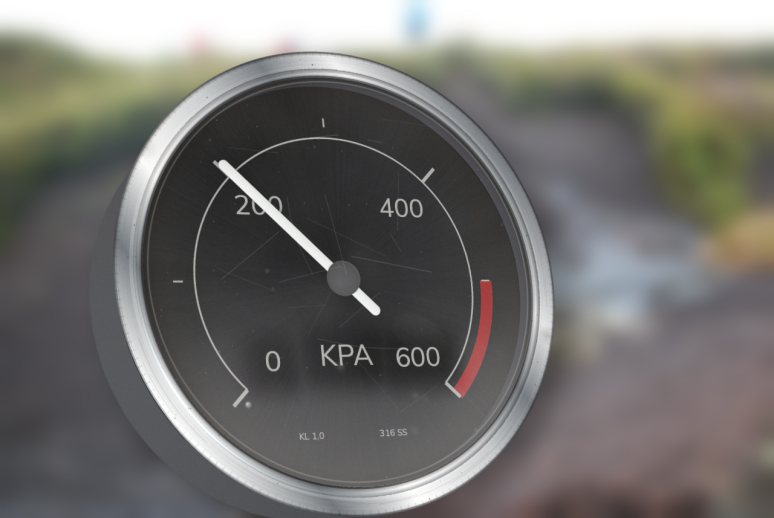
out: 200 kPa
